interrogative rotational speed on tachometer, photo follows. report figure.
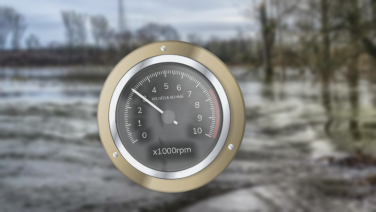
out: 3000 rpm
